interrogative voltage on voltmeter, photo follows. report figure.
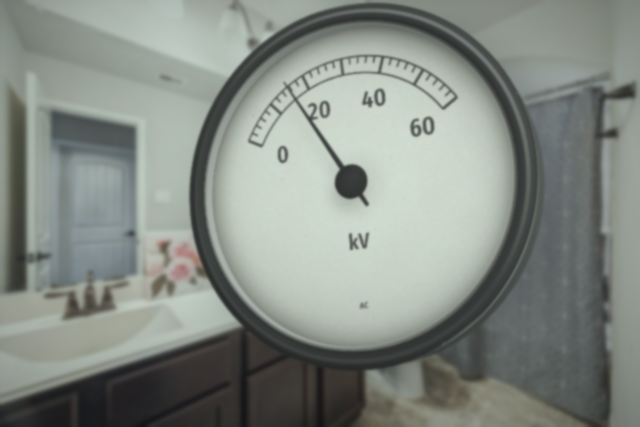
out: 16 kV
